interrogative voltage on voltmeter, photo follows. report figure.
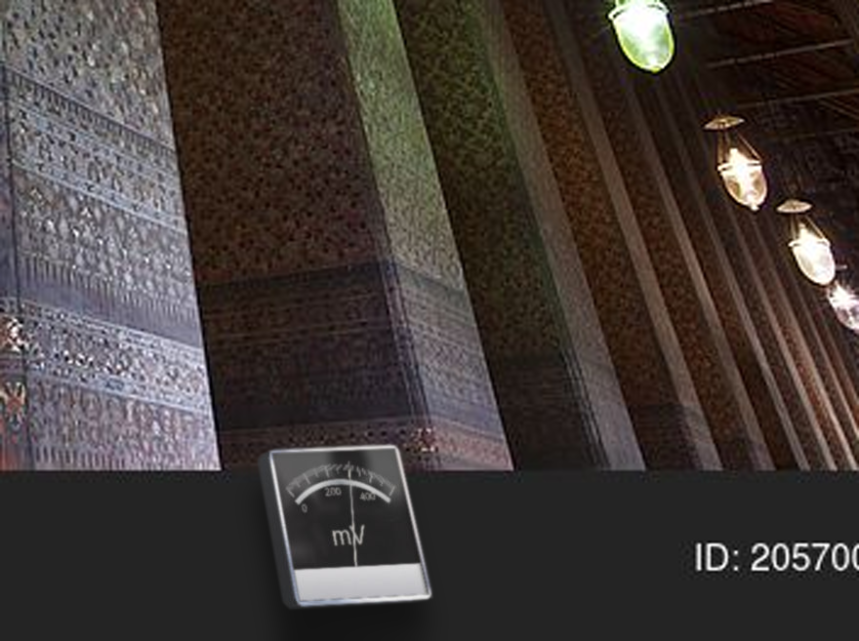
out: 300 mV
